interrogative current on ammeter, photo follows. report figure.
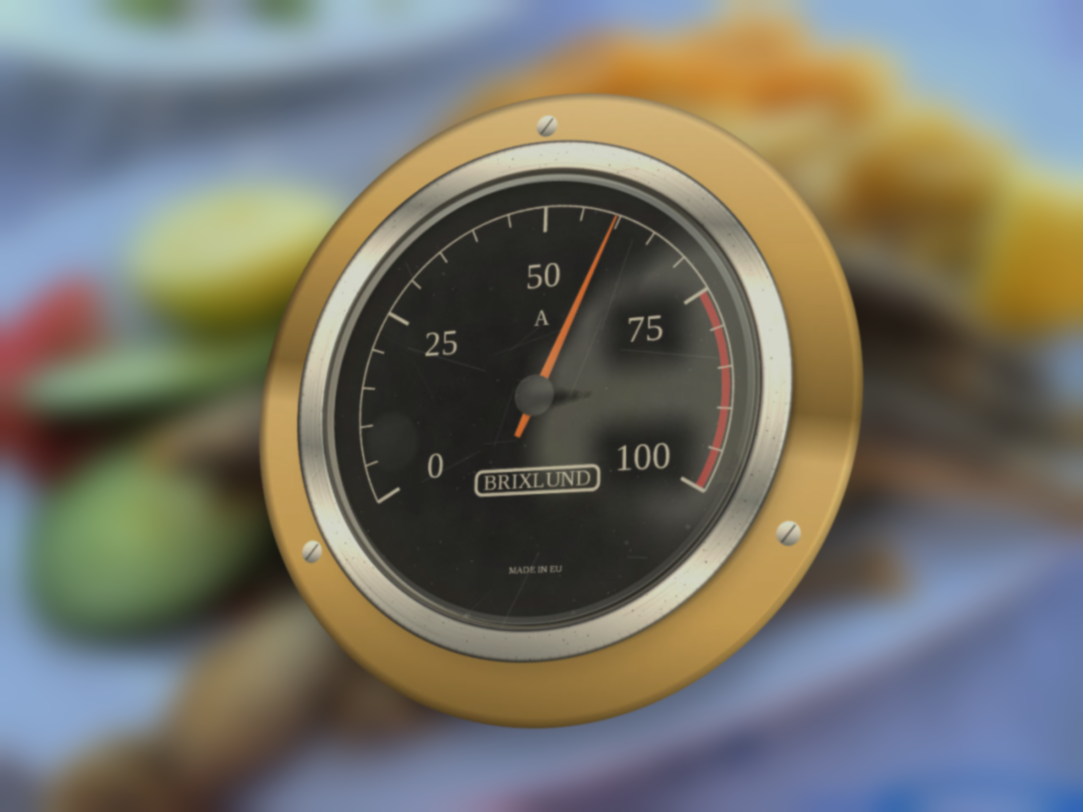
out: 60 A
